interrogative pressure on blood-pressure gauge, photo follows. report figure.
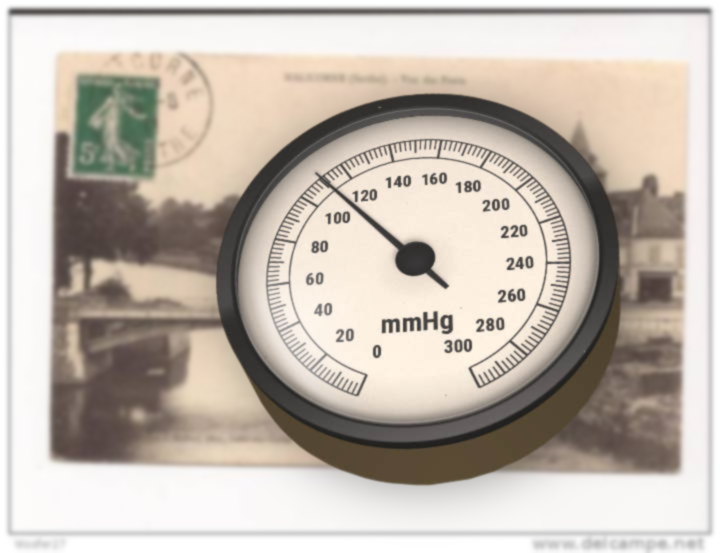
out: 110 mmHg
